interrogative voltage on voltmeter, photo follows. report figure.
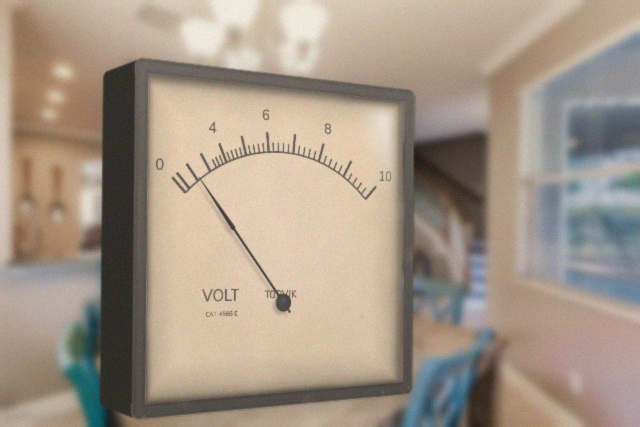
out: 2 V
